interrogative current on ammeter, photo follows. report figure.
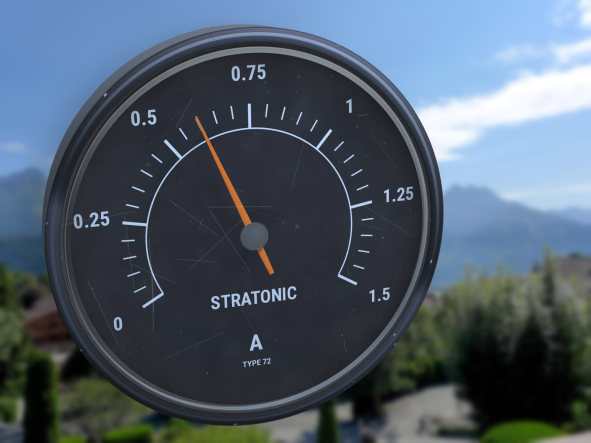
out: 0.6 A
